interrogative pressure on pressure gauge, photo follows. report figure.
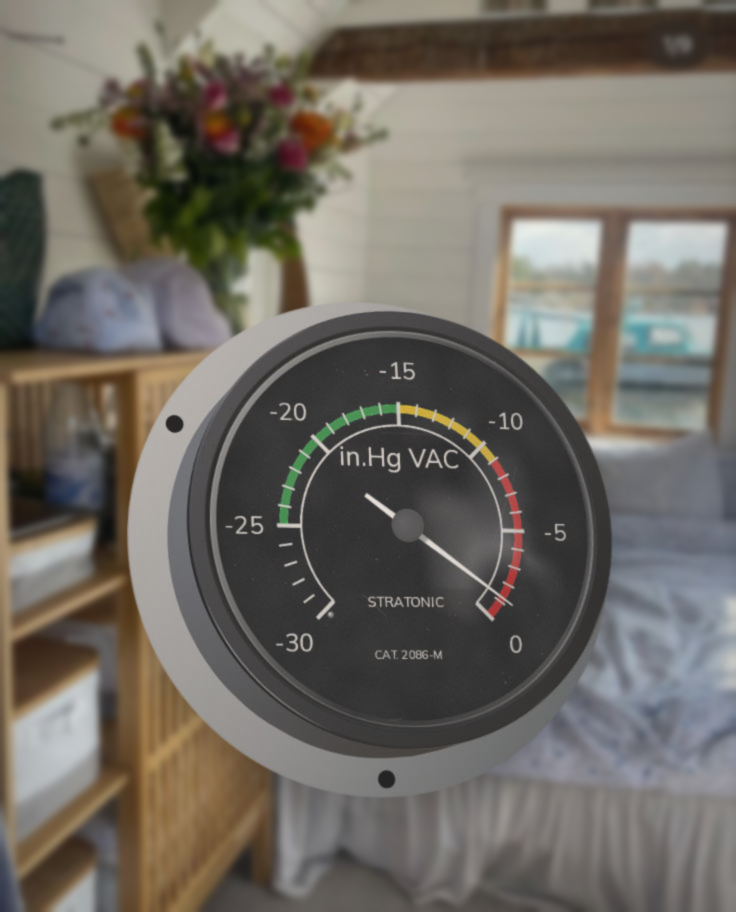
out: -1 inHg
